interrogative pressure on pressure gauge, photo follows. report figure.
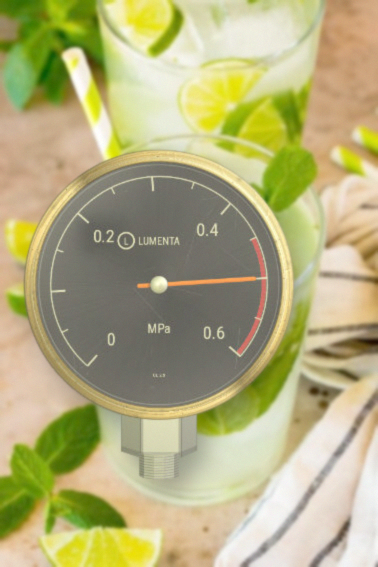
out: 0.5 MPa
